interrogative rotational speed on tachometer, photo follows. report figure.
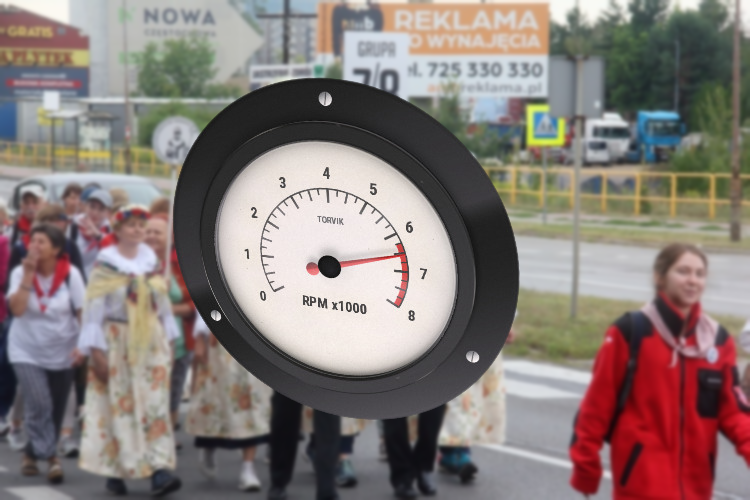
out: 6500 rpm
